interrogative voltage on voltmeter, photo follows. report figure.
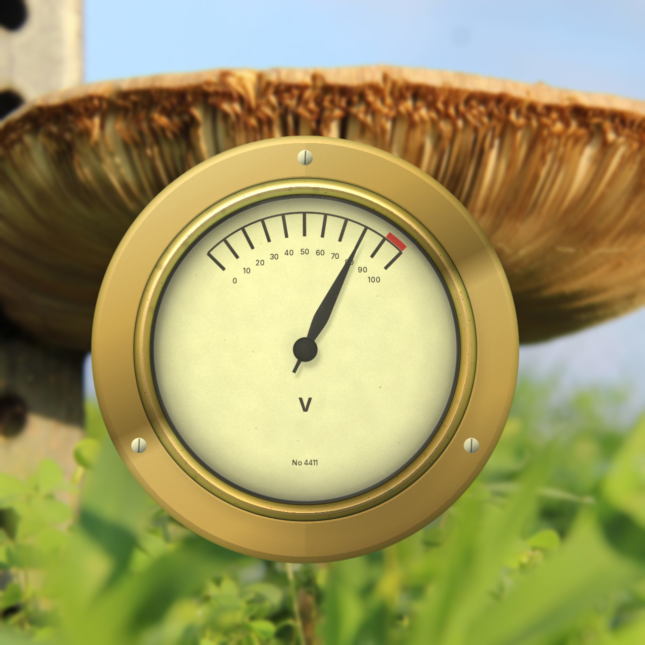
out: 80 V
